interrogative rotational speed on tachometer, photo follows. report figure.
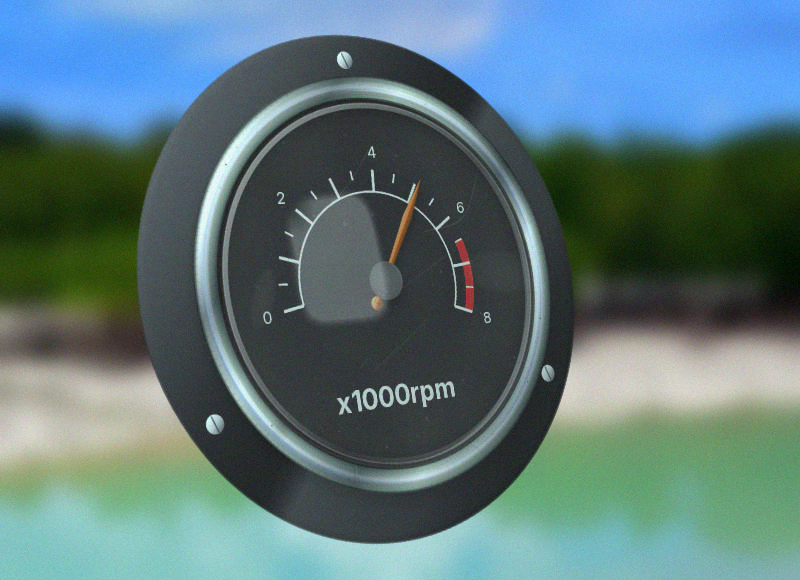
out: 5000 rpm
